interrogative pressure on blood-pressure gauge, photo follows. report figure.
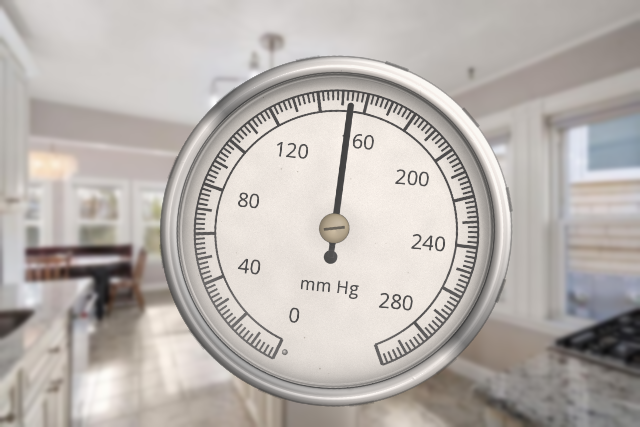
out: 154 mmHg
